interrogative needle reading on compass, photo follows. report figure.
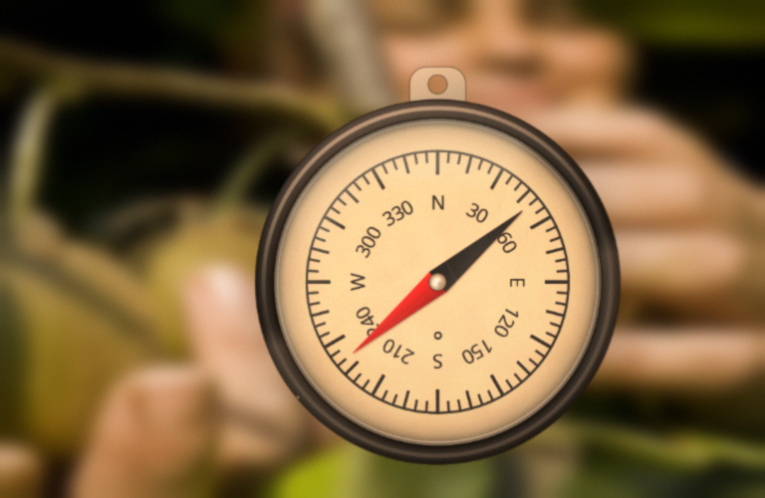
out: 230 °
